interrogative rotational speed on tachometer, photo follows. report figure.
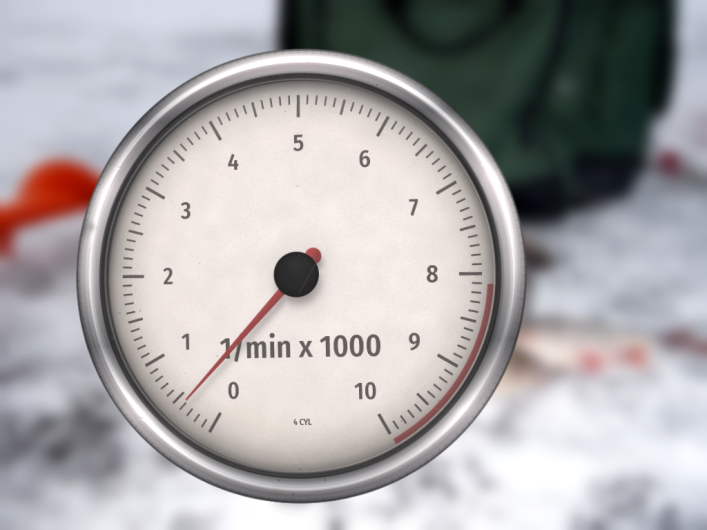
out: 400 rpm
